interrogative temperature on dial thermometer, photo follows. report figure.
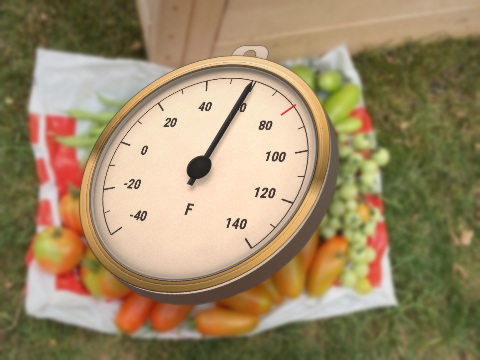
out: 60 °F
